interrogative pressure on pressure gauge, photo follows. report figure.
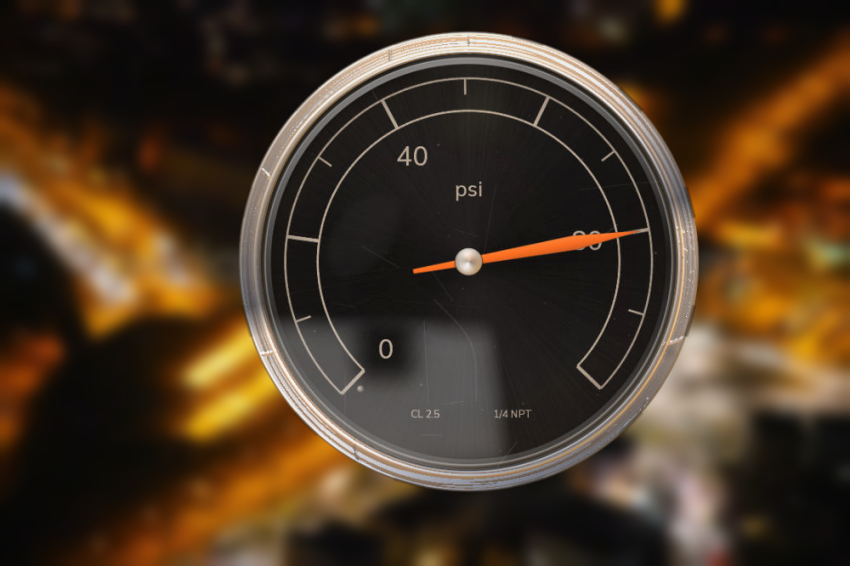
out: 80 psi
